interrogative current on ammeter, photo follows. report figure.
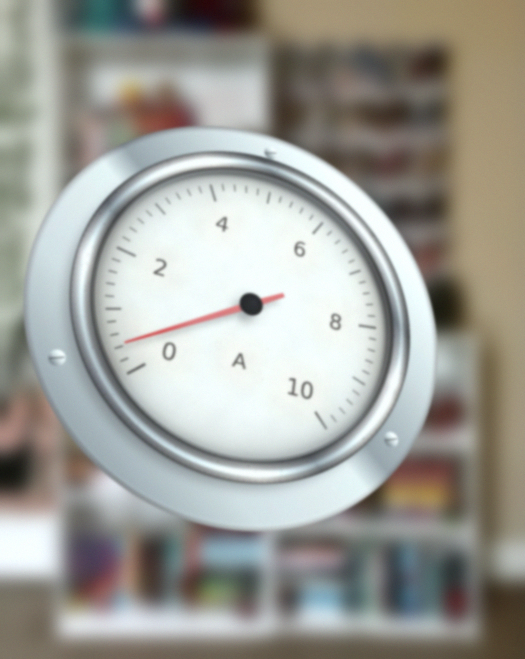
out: 0.4 A
